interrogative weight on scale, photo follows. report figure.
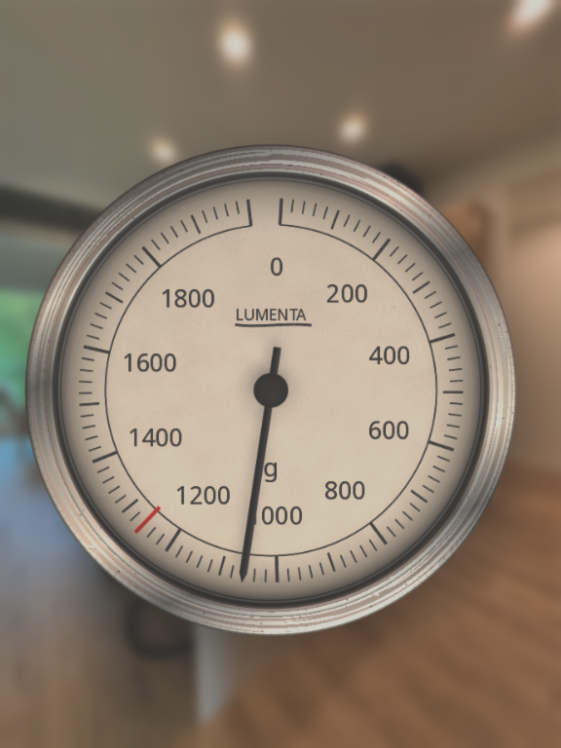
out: 1060 g
